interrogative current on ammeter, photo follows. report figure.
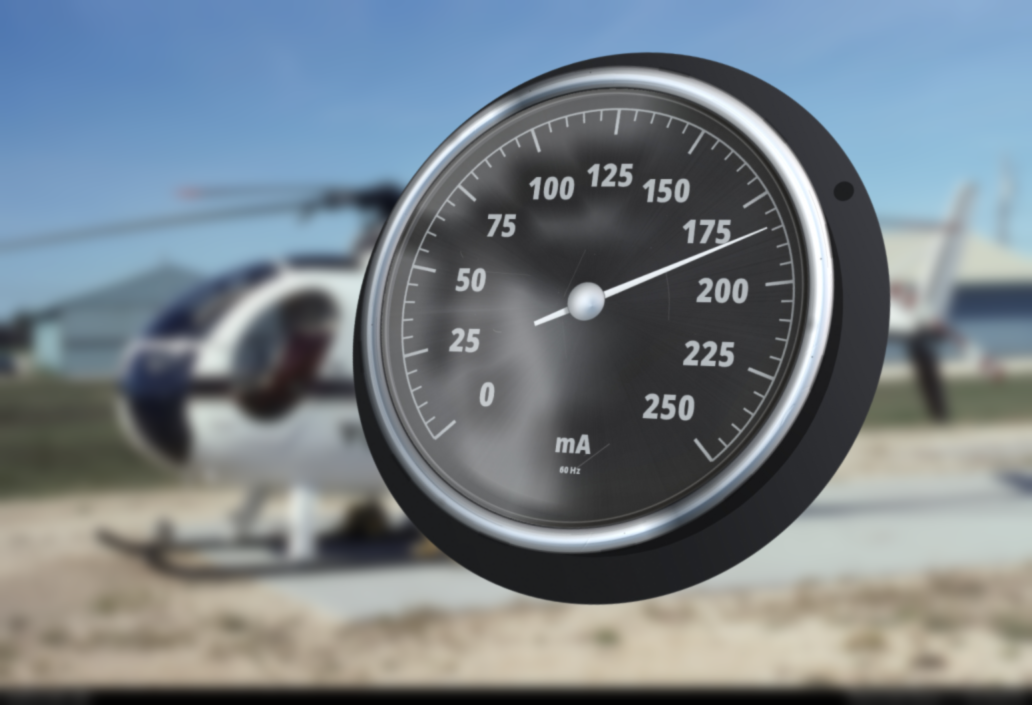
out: 185 mA
